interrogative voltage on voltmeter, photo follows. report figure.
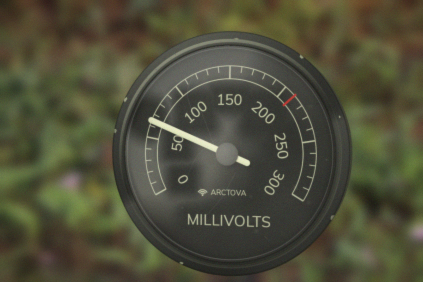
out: 65 mV
